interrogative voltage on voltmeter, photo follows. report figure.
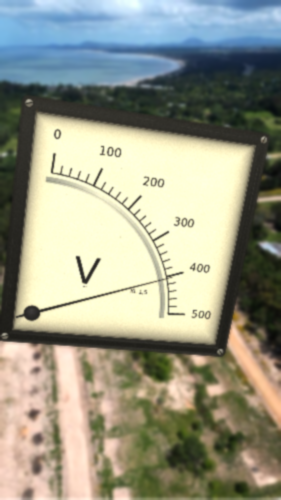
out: 400 V
